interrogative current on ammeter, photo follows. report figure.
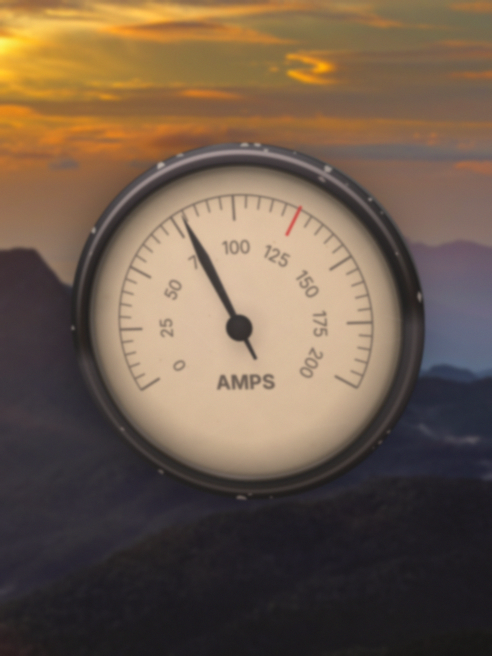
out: 80 A
